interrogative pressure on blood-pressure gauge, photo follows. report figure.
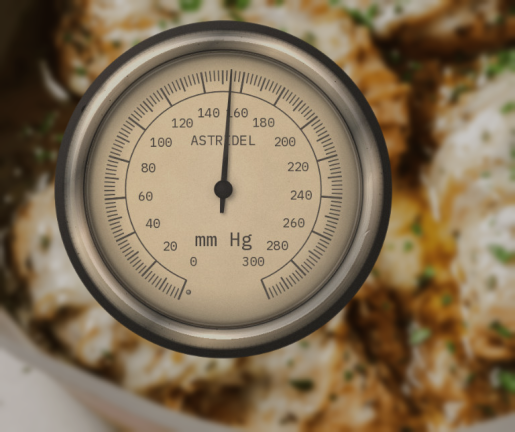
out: 154 mmHg
